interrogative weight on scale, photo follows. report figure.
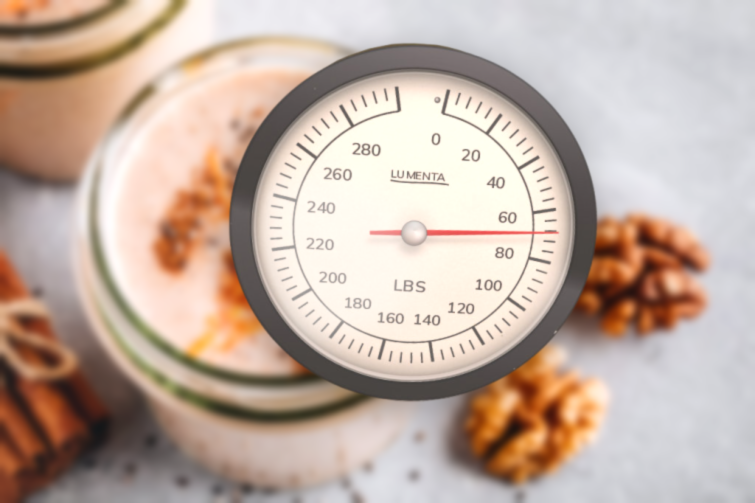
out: 68 lb
